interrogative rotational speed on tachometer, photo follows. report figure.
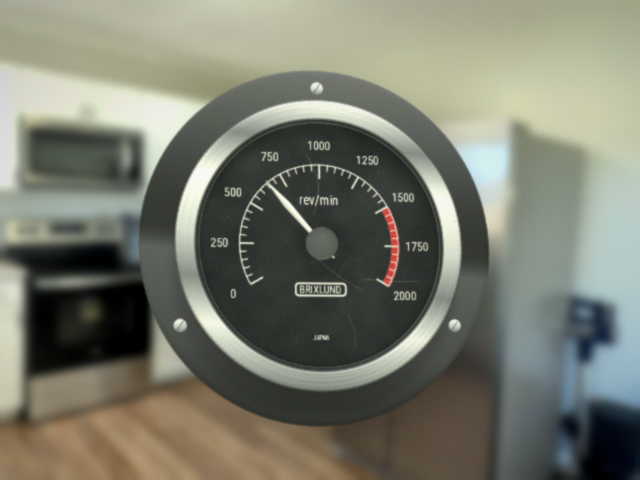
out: 650 rpm
